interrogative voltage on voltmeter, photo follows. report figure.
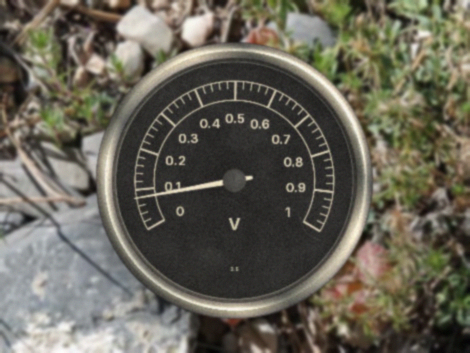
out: 0.08 V
